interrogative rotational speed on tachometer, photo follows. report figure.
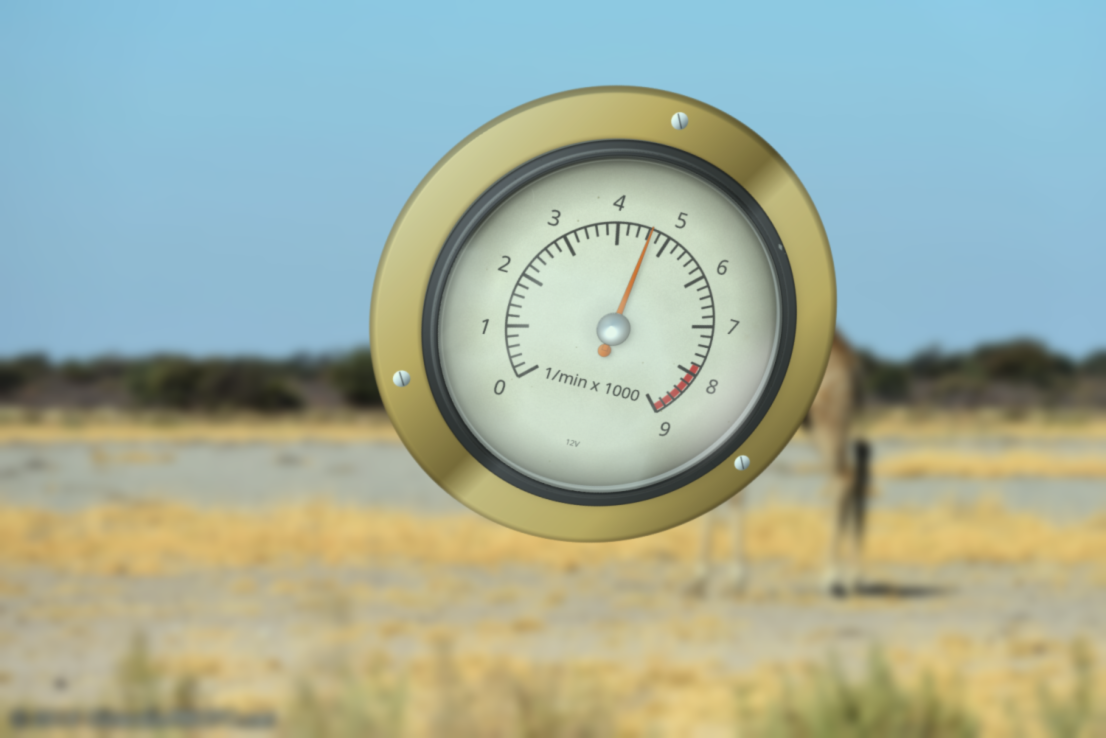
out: 4600 rpm
